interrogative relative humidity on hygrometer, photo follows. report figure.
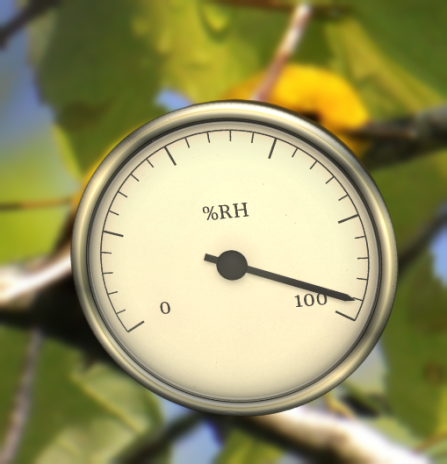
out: 96 %
